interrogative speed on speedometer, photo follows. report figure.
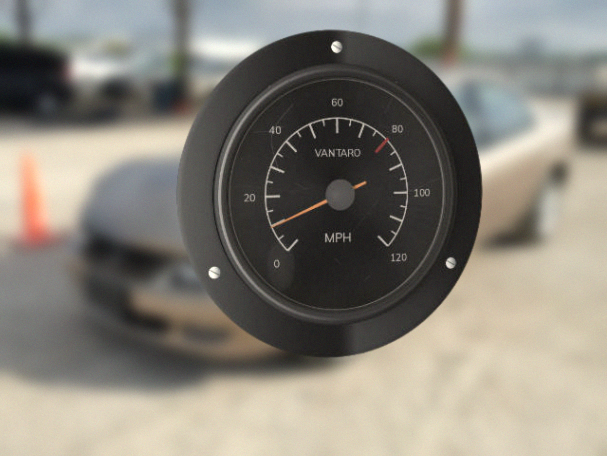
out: 10 mph
